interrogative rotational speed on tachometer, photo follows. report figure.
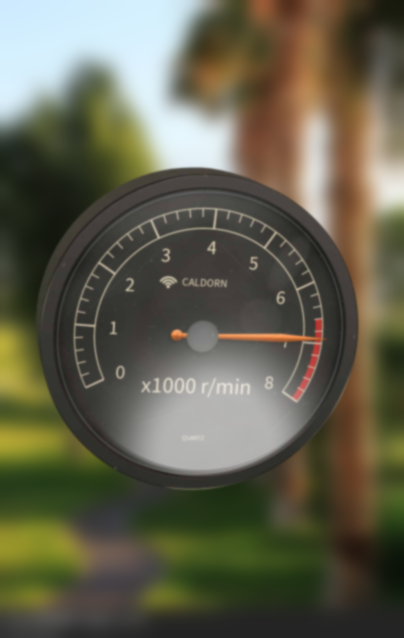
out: 6900 rpm
